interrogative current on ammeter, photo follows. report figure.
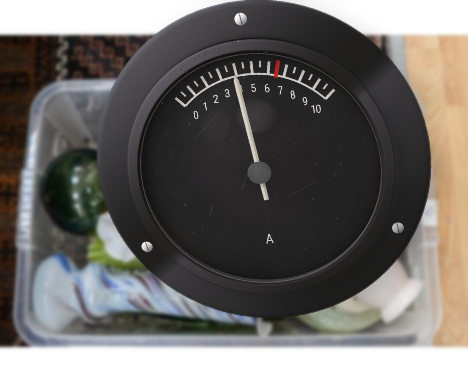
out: 4 A
